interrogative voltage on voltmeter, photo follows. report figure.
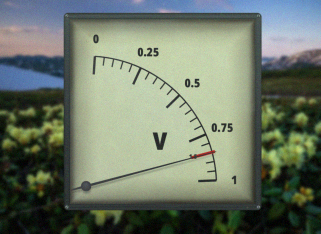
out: 0.85 V
